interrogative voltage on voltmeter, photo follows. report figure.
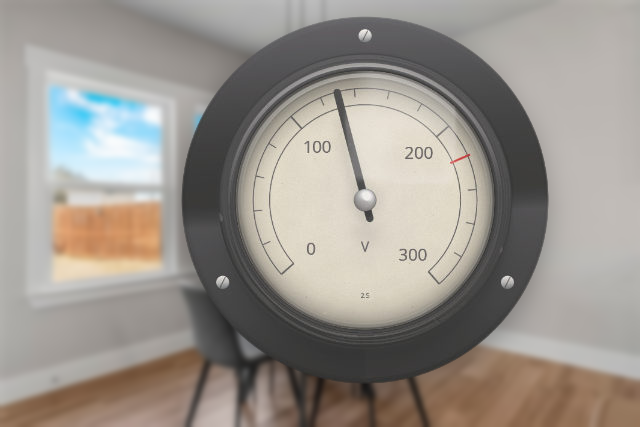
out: 130 V
